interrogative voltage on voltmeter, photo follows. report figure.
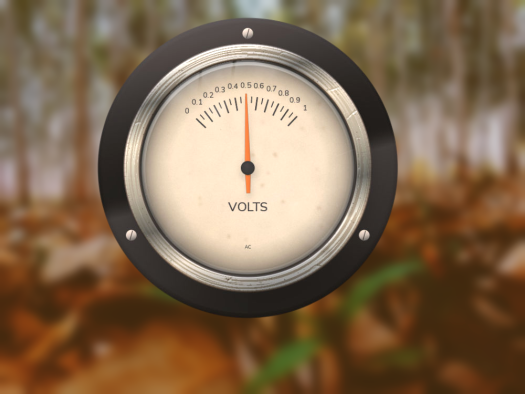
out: 0.5 V
